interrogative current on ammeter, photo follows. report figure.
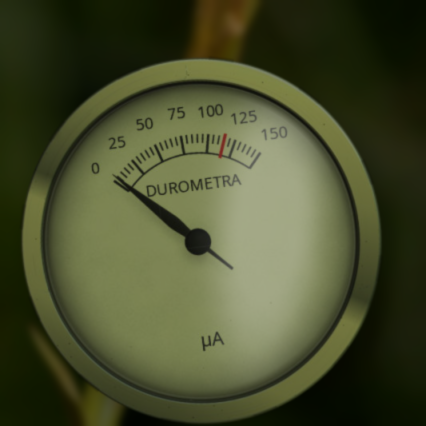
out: 5 µA
